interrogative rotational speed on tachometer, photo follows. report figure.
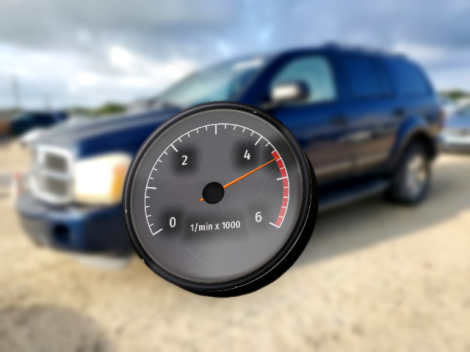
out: 4600 rpm
